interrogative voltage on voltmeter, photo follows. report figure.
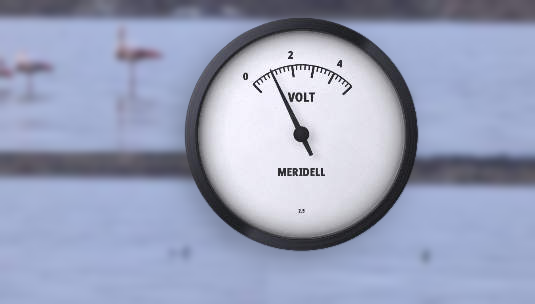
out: 1 V
